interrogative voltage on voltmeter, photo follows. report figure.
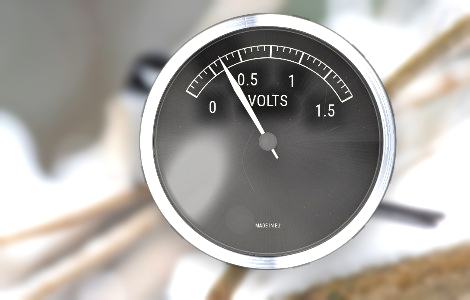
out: 0.35 V
